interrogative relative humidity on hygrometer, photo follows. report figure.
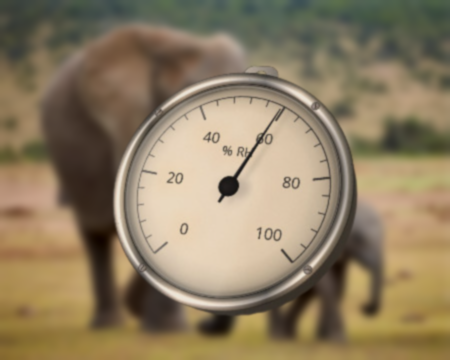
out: 60 %
